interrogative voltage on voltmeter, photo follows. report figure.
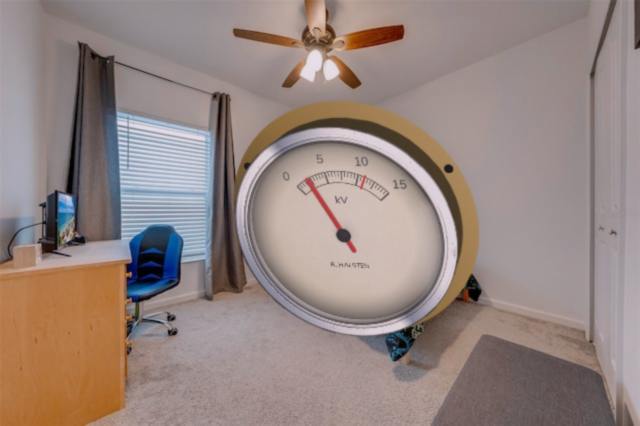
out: 2.5 kV
